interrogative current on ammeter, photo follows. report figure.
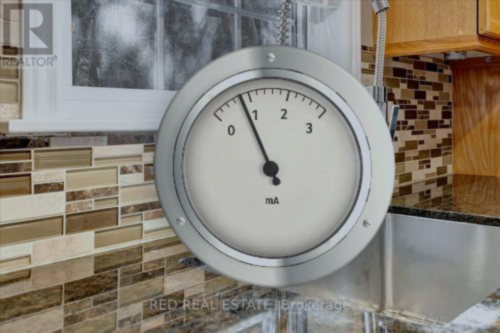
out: 0.8 mA
